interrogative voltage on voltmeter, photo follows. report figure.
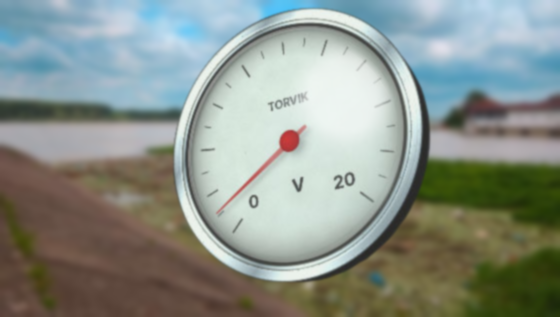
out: 1 V
